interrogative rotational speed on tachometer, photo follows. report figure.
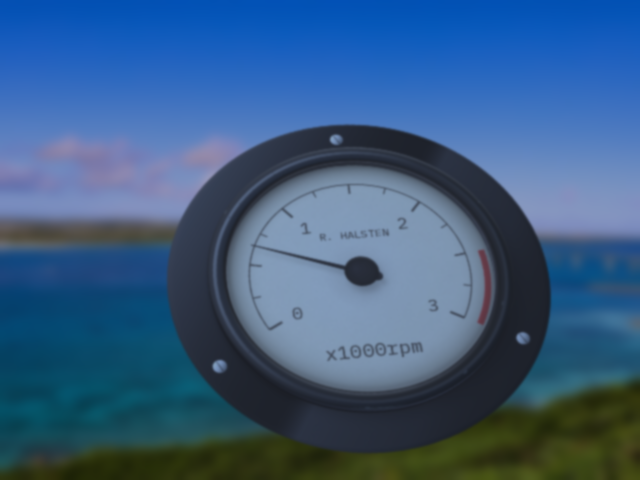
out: 625 rpm
